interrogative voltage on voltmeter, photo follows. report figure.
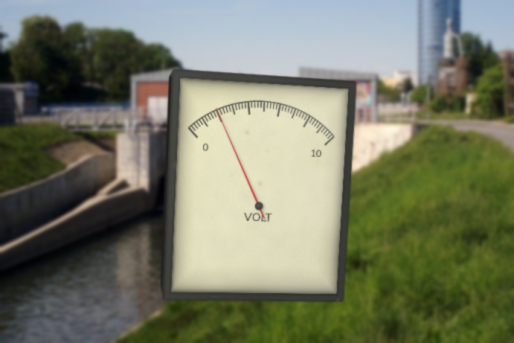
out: 2 V
